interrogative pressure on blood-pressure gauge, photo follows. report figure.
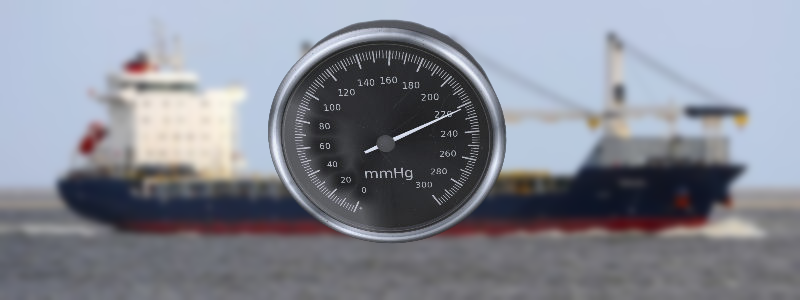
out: 220 mmHg
